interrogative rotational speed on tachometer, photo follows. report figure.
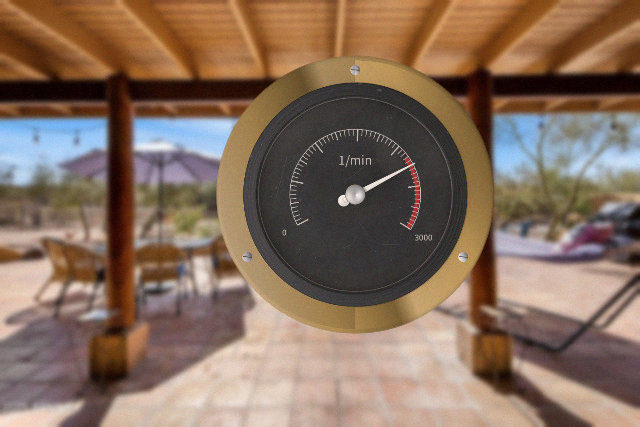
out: 2250 rpm
